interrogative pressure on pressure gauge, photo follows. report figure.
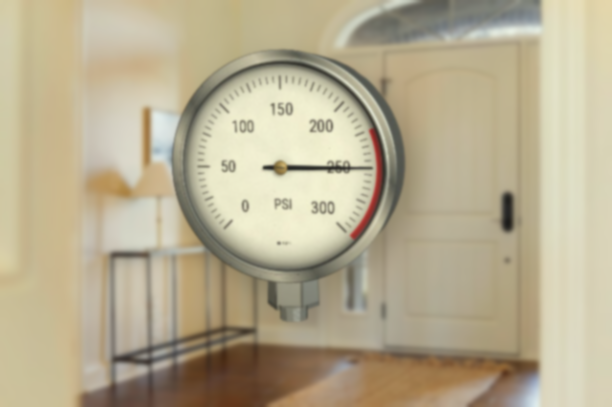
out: 250 psi
